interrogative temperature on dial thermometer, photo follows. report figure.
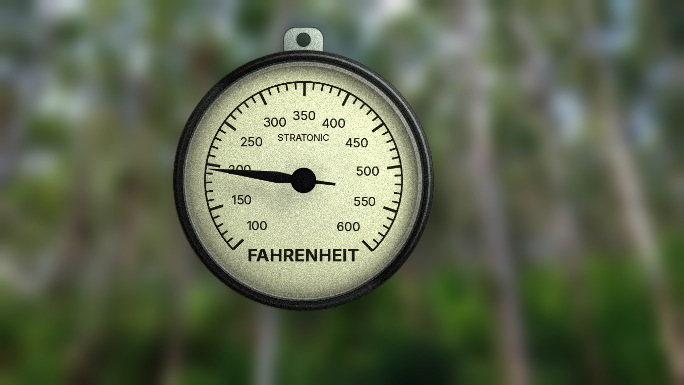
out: 195 °F
